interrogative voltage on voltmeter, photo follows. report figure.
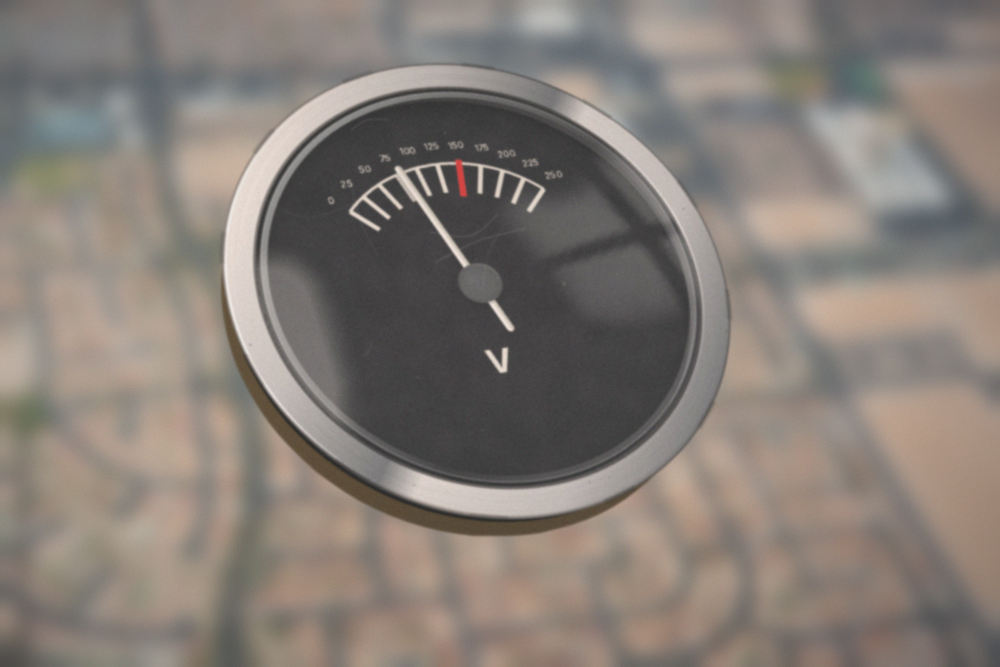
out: 75 V
